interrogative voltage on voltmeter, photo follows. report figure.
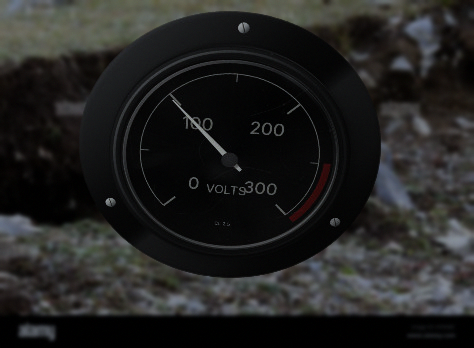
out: 100 V
